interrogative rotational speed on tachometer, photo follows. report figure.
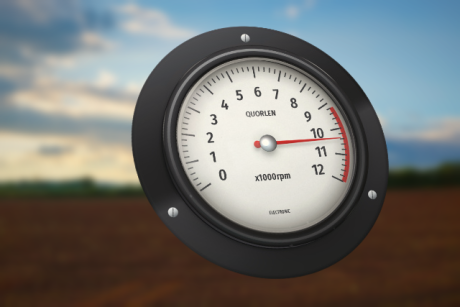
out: 10400 rpm
